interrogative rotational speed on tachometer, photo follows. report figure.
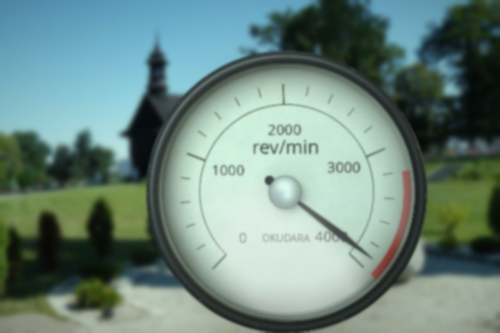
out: 3900 rpm
